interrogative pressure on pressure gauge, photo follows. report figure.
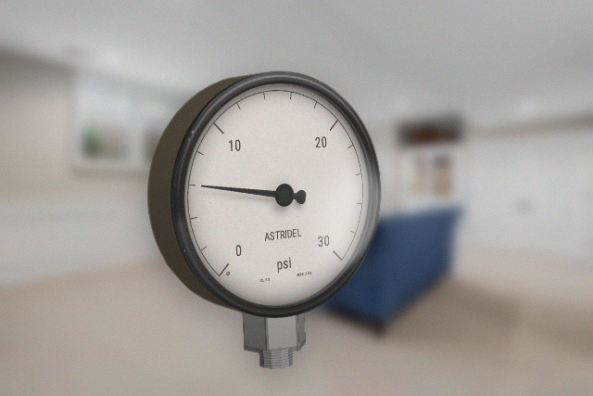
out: 6 psi
